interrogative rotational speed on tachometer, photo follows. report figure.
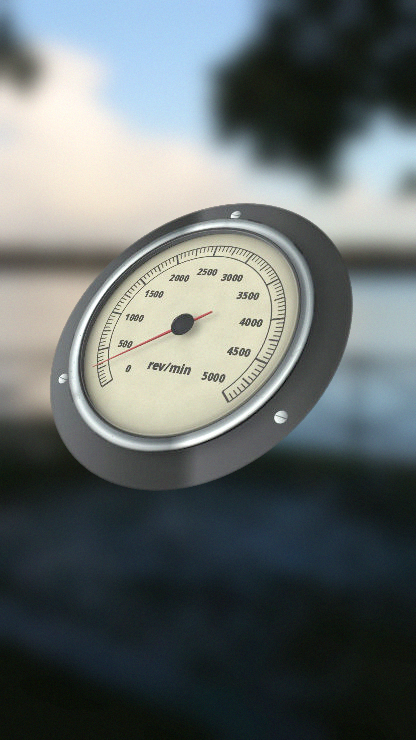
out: 250 rpm
